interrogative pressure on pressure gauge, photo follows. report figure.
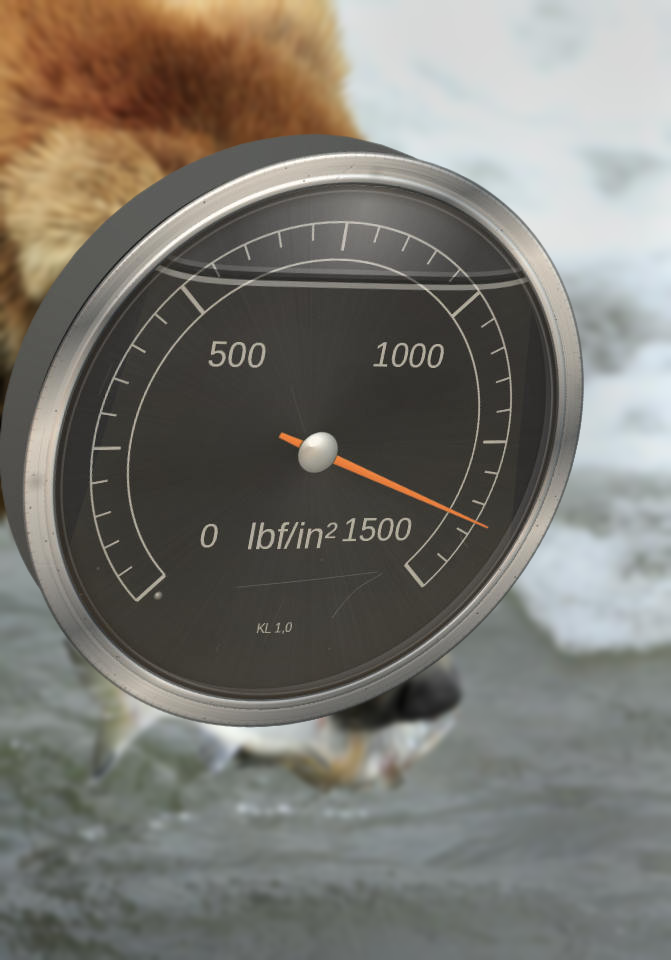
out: 1375 psi
